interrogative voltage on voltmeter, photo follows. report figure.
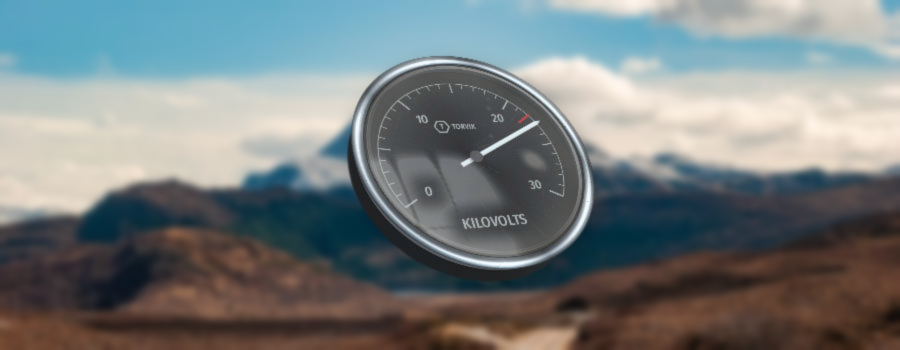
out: 23 kV
